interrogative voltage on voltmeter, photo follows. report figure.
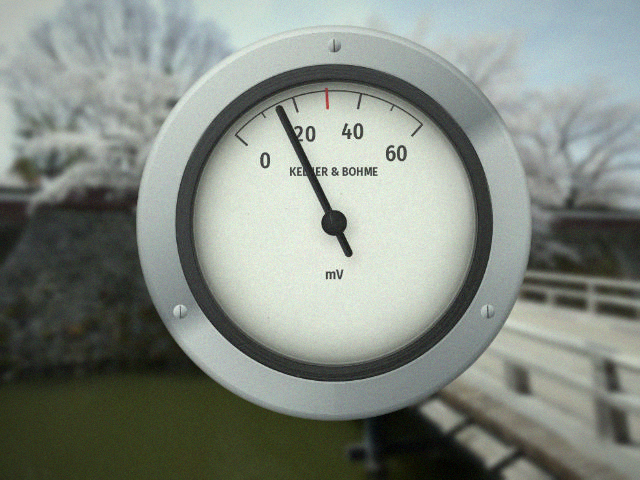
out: 15 mV
